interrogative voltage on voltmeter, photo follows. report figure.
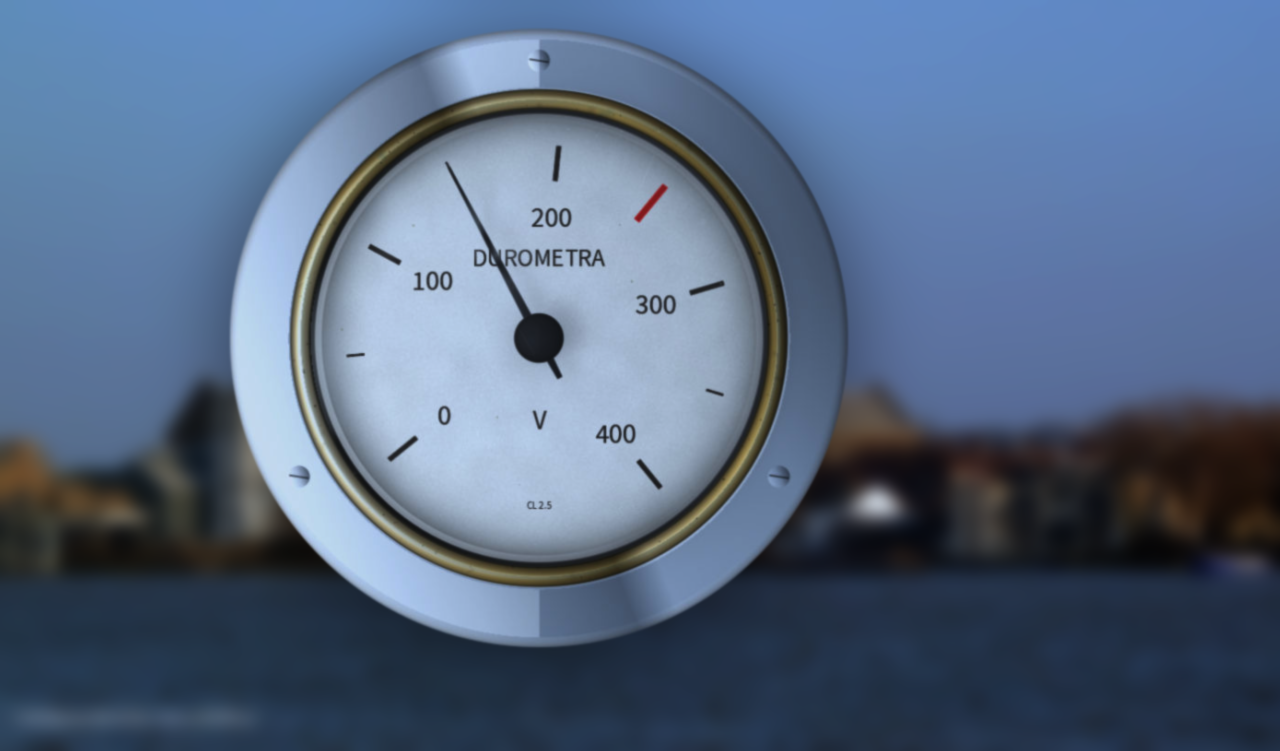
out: 150 V
